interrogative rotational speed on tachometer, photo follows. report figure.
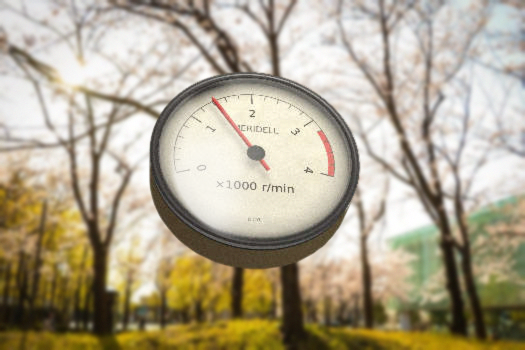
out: 1400 rpm
